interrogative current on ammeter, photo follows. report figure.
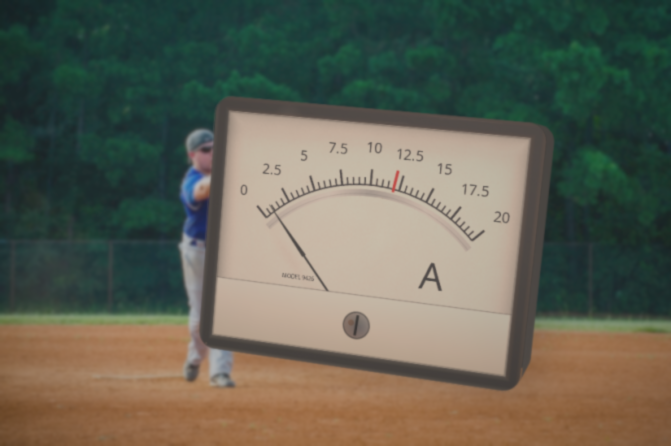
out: 1 A
